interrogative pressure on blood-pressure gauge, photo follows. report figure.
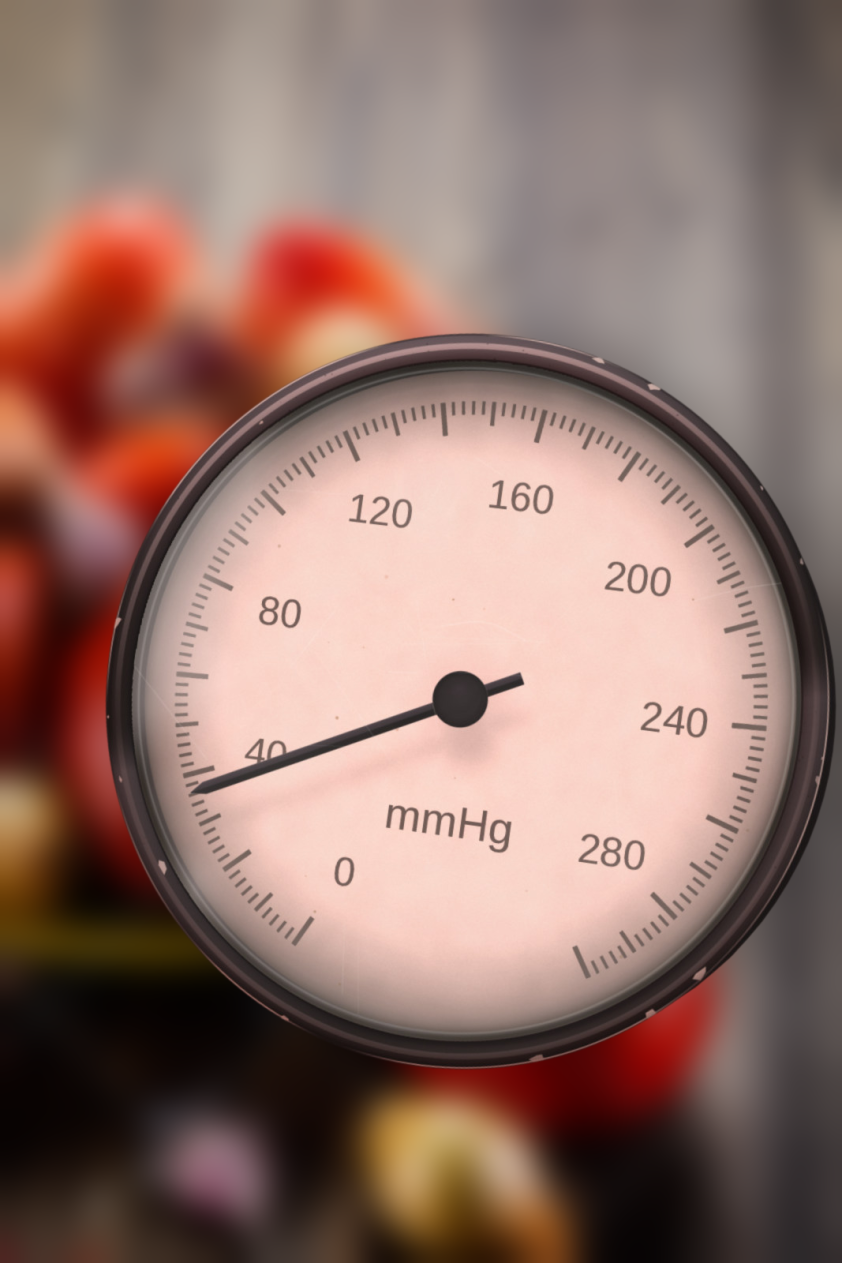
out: 36 mmHg
